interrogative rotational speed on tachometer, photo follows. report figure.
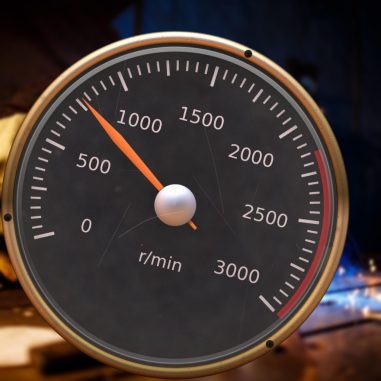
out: 775 rpm
